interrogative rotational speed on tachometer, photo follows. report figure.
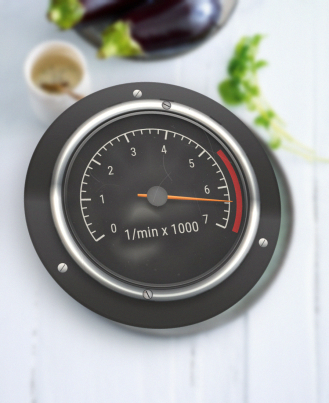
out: 6400 rpm
